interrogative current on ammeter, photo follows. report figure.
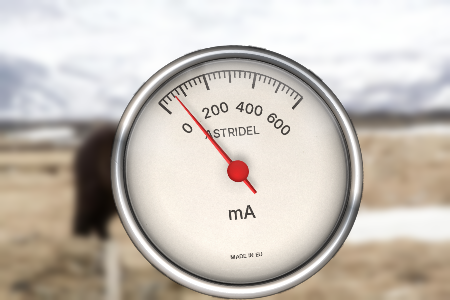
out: 60 mA
